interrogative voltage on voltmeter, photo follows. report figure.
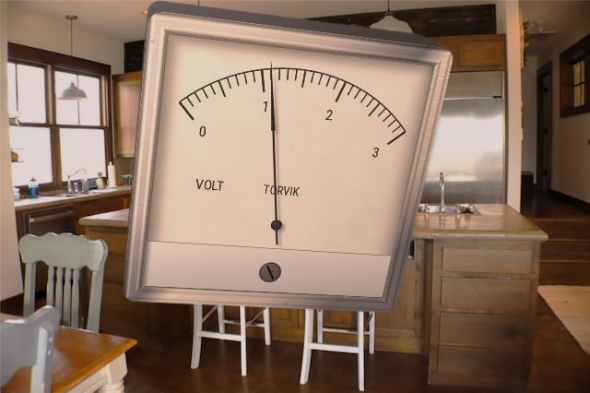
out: 1.1 V
